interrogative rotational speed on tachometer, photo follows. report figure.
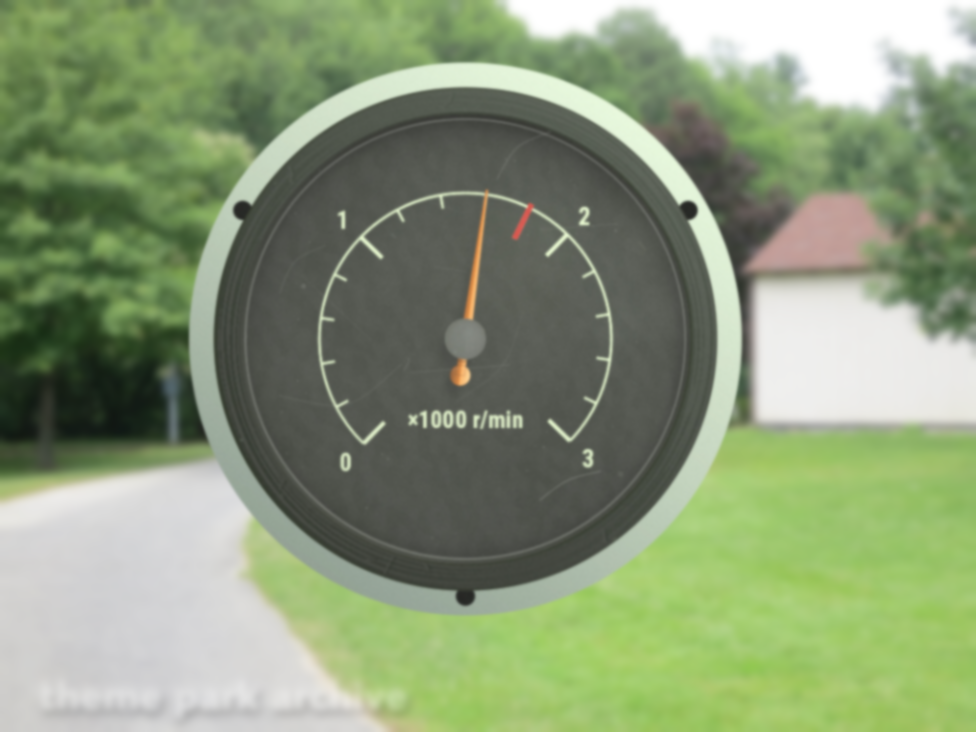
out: 1600 rpm
